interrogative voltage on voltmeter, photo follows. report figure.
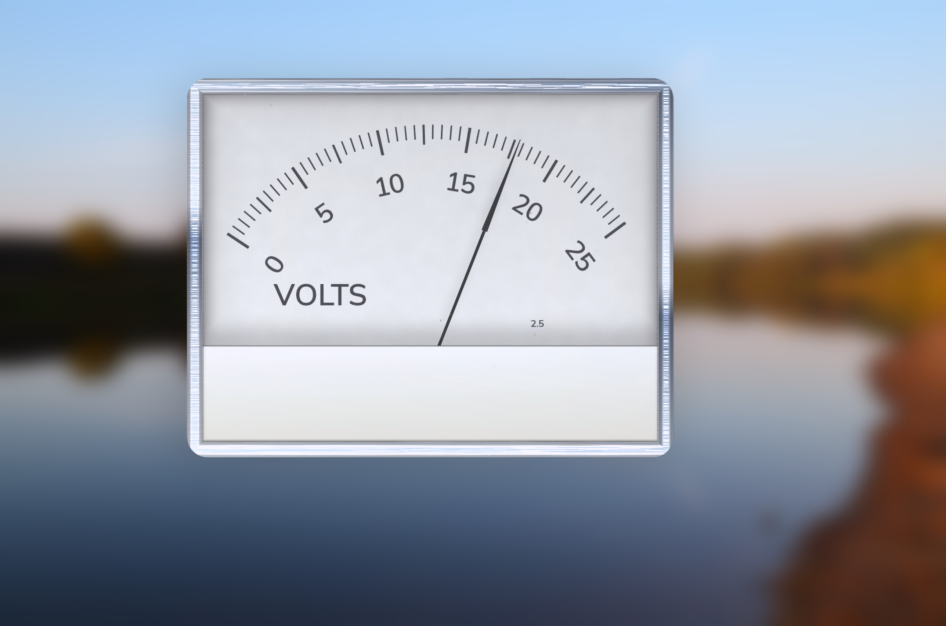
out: 17.75 V
